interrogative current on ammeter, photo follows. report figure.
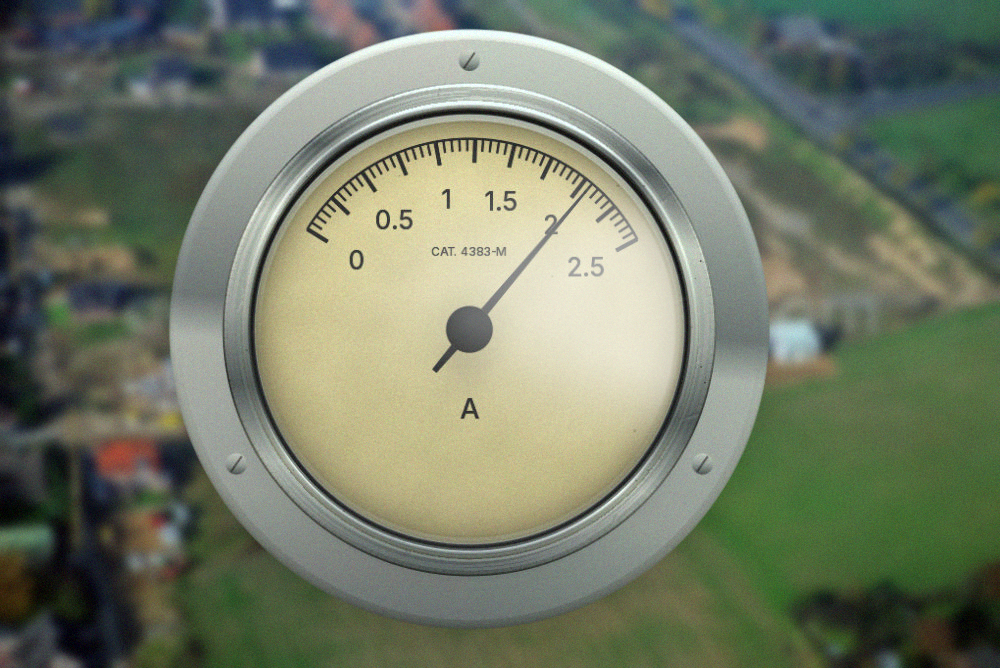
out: 2.05 A
